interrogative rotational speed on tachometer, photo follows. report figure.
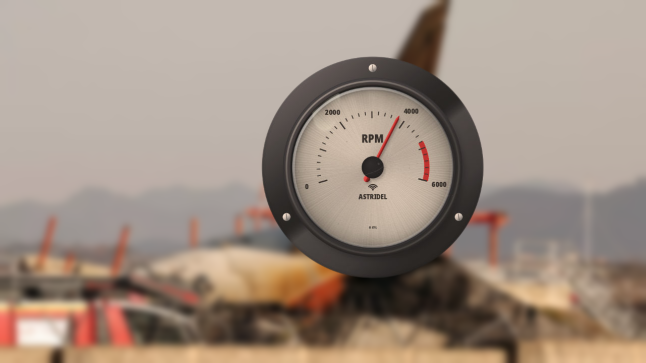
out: 3800 rpm
